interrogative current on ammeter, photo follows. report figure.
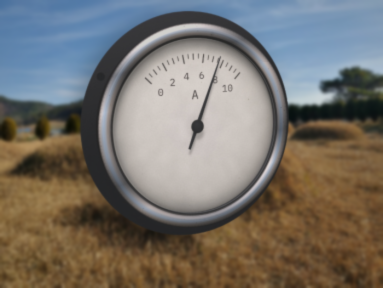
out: 7.5 A
